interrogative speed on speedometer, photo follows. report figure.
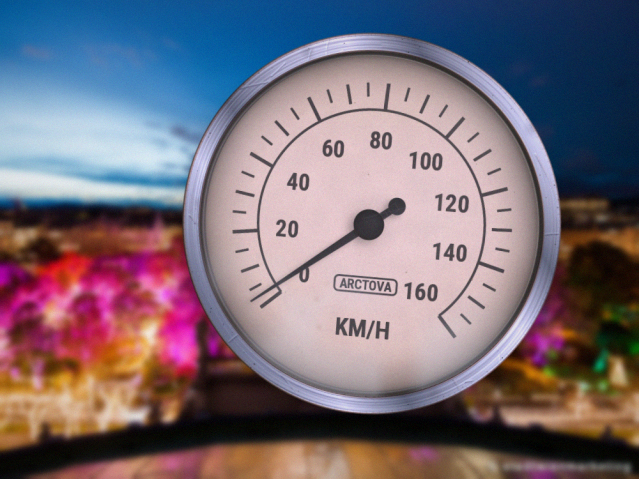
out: 2.5 km/h
